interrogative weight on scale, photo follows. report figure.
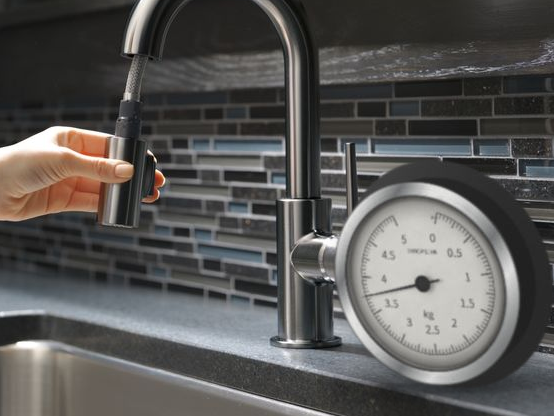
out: 3.75 kg
